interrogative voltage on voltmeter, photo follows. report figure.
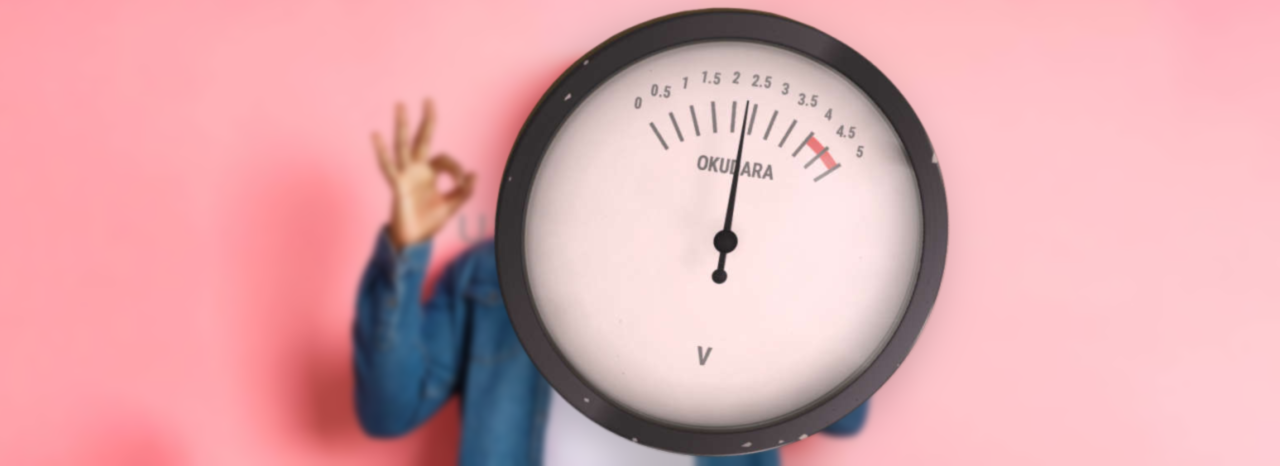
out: 2.25 V
